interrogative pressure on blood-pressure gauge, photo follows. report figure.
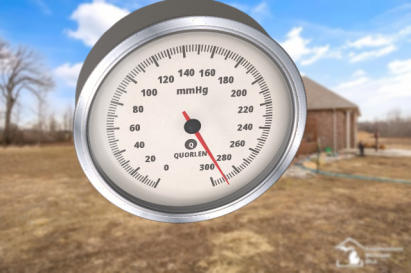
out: 290 mmHg
